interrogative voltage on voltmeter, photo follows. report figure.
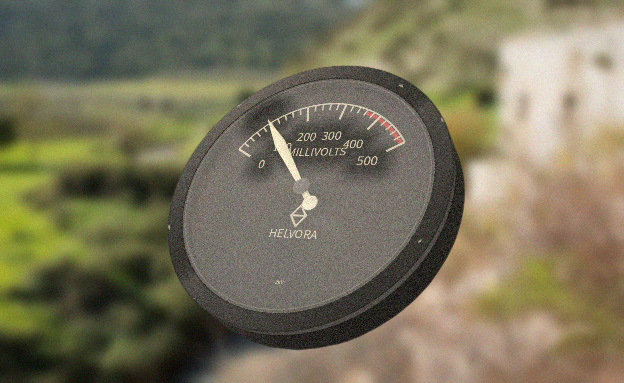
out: 100 mV
